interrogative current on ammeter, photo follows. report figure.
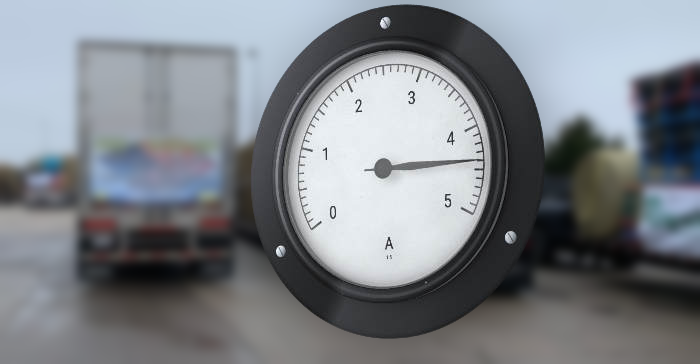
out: 4.4 A
